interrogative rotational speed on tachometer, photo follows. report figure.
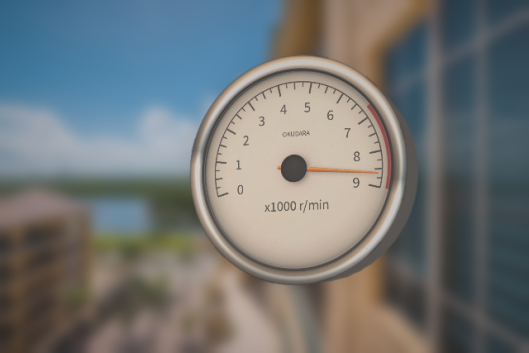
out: 8625 rpm
